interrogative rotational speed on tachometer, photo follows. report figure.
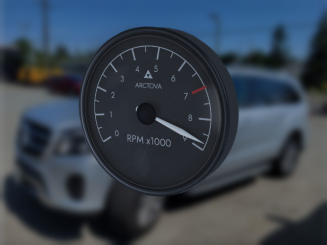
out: 8750 rpm
